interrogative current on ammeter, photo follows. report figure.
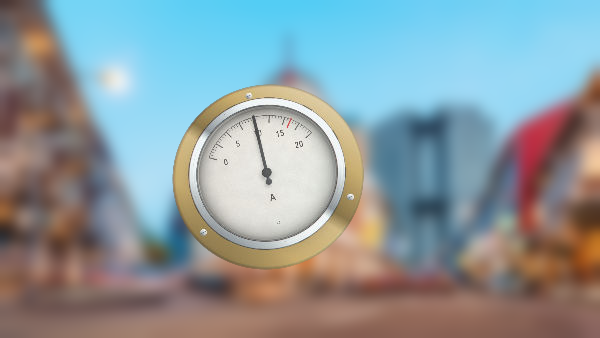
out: 10 A
